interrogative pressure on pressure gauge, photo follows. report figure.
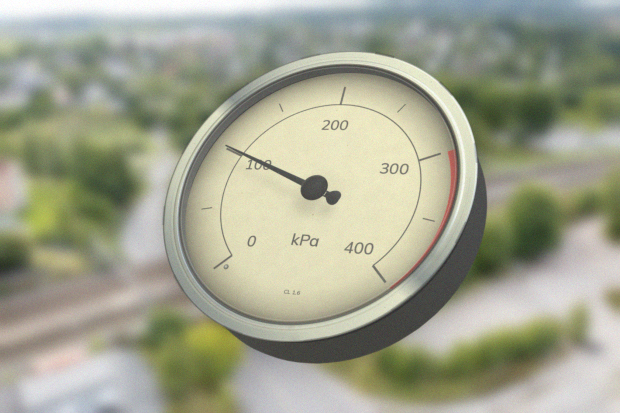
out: 100 kPa
